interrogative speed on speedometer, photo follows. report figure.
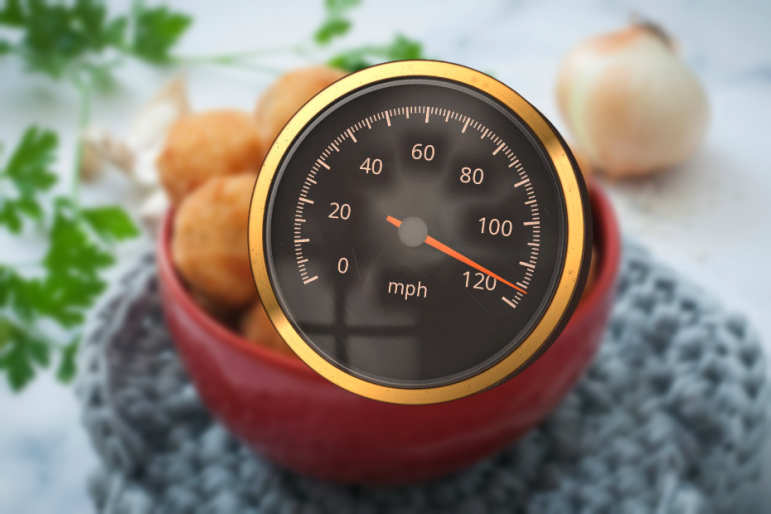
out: 116 mph
